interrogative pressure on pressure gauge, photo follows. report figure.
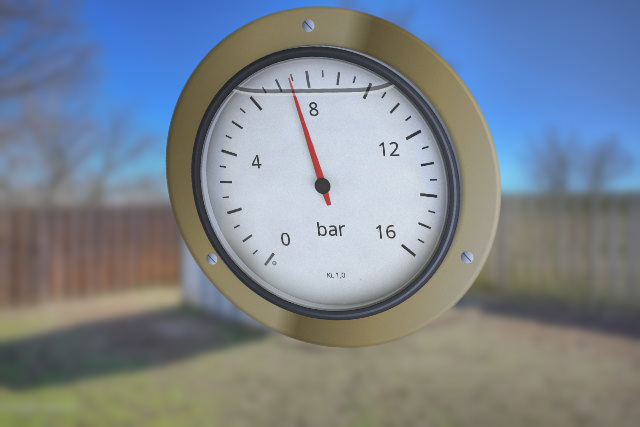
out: 7.5 bar
